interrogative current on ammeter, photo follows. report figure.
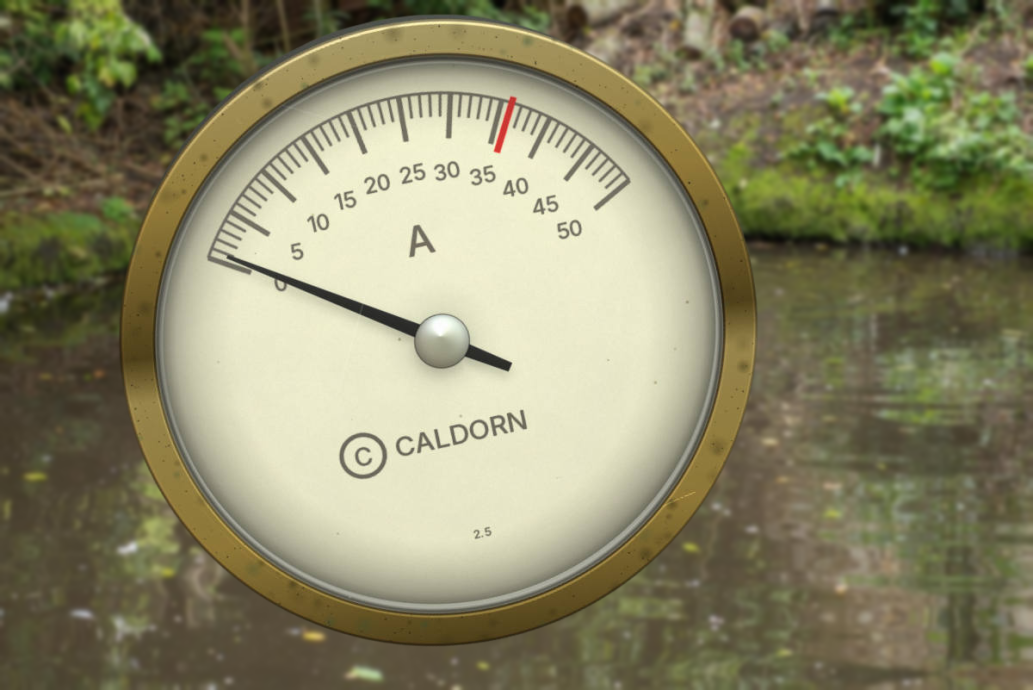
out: 1 A
